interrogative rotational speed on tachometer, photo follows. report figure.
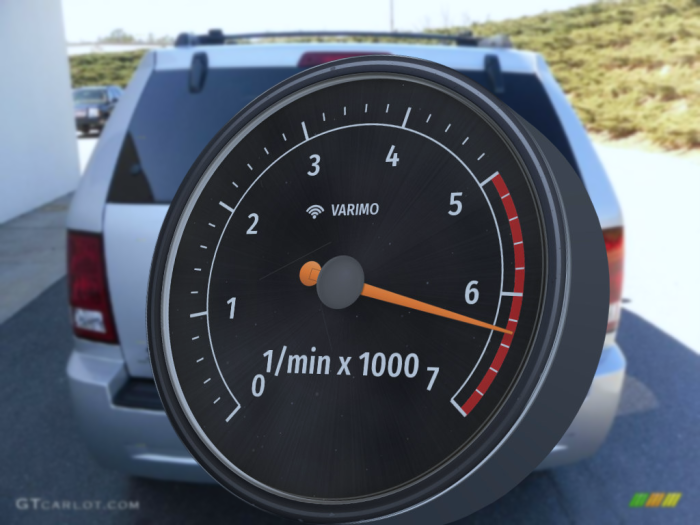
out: 6300 rpm
